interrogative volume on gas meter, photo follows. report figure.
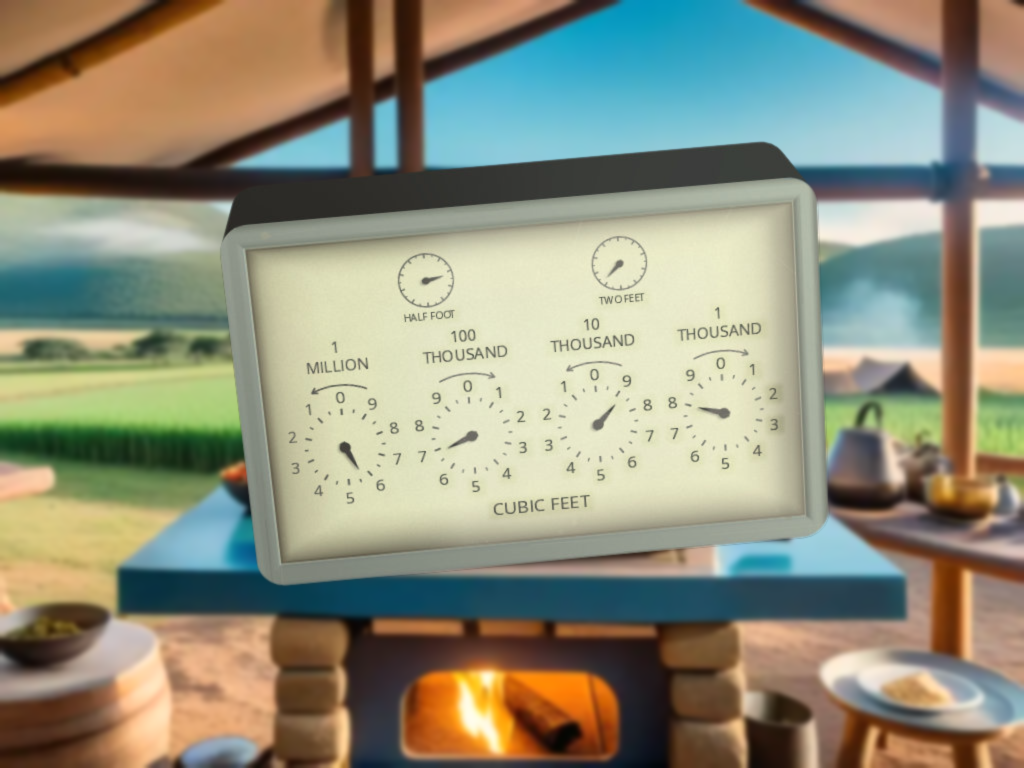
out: 568800 ft³
